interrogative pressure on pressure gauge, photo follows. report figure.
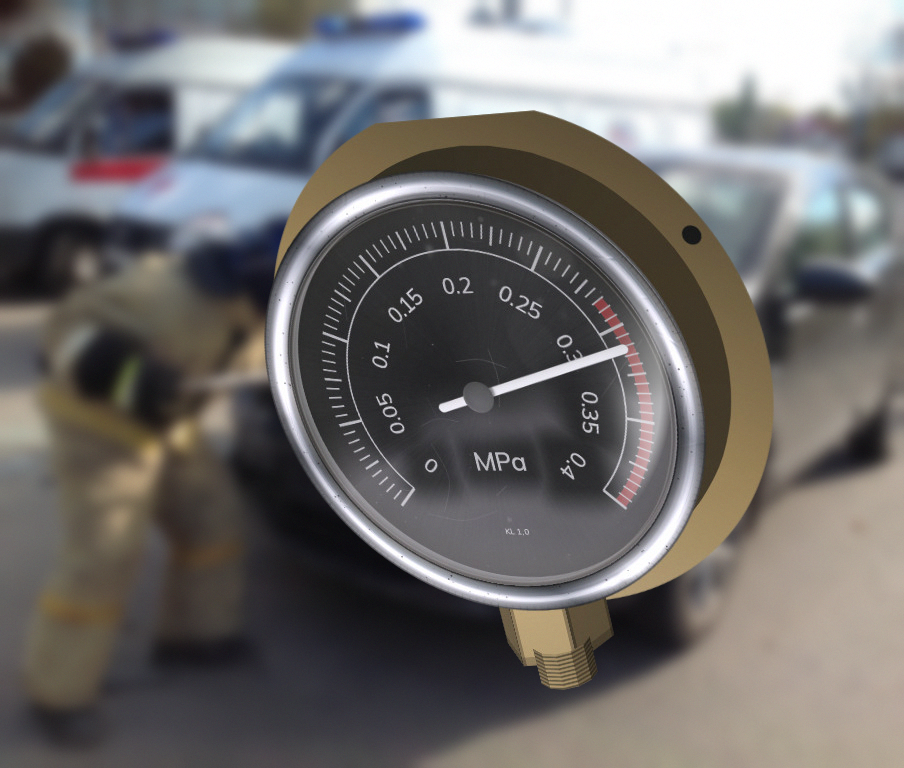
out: 0.31 MPa
